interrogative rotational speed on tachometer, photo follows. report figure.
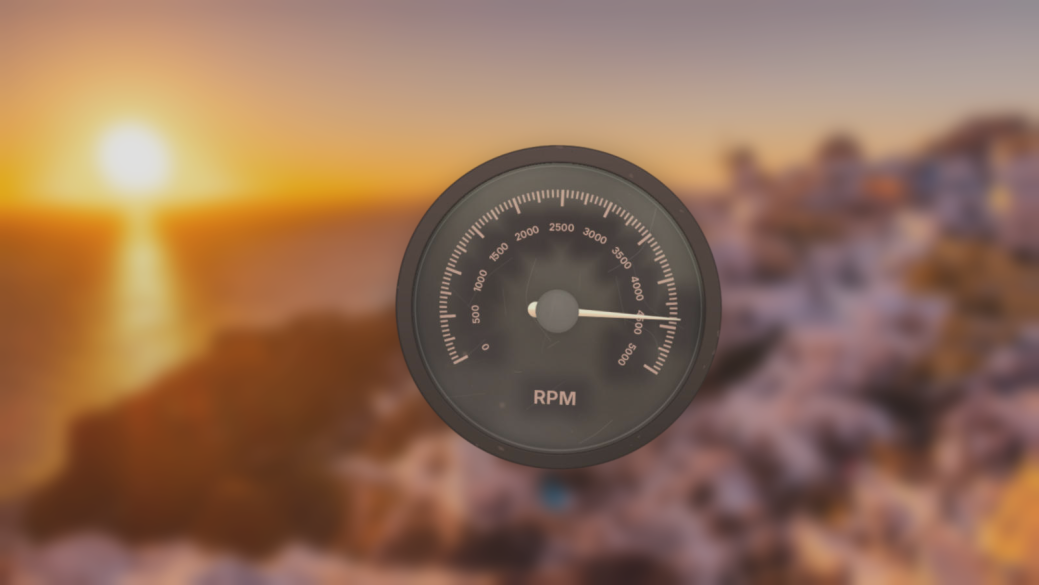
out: 4400 rpm
